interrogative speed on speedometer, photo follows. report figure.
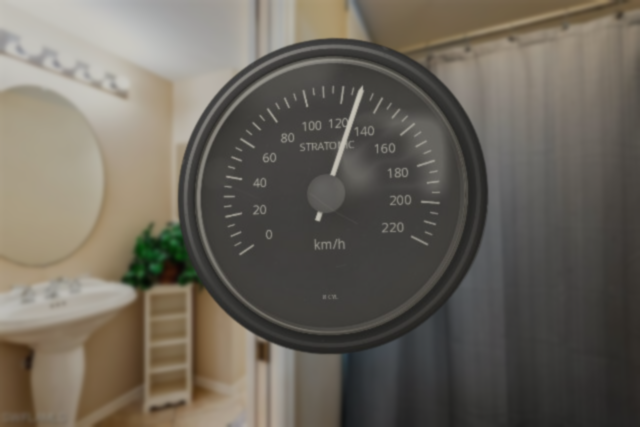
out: 130 km/h
